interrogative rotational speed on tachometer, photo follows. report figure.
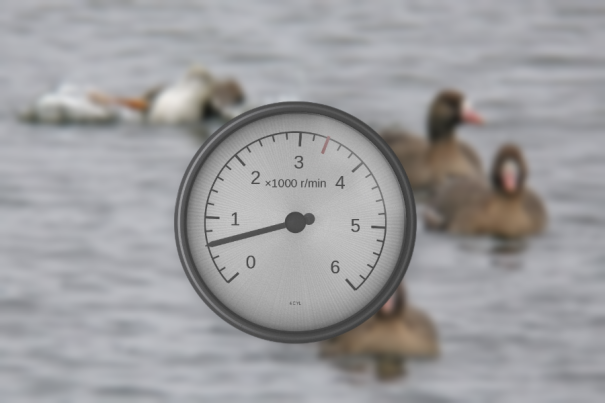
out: 600 rpm
